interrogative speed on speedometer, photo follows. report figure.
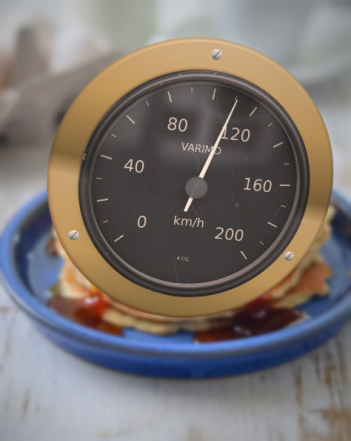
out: 110 km/h
